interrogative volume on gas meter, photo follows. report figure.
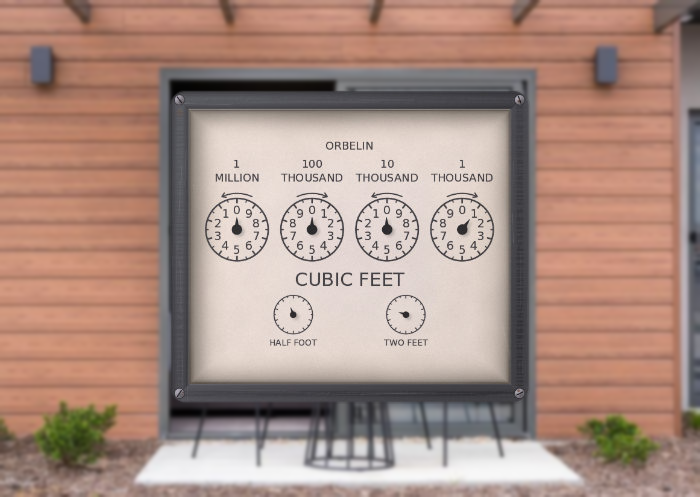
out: 100 ft³
